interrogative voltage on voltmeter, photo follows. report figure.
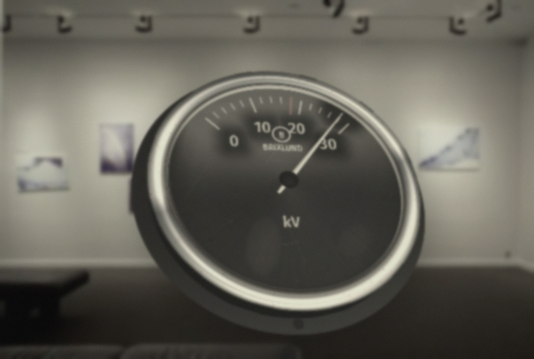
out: 28 kV
